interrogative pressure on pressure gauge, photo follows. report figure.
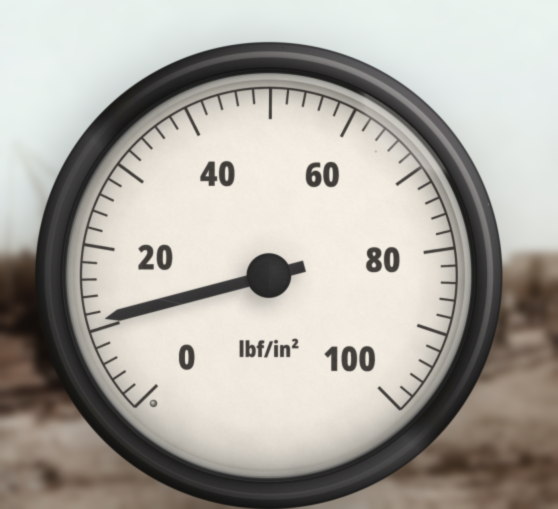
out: 11 psi
